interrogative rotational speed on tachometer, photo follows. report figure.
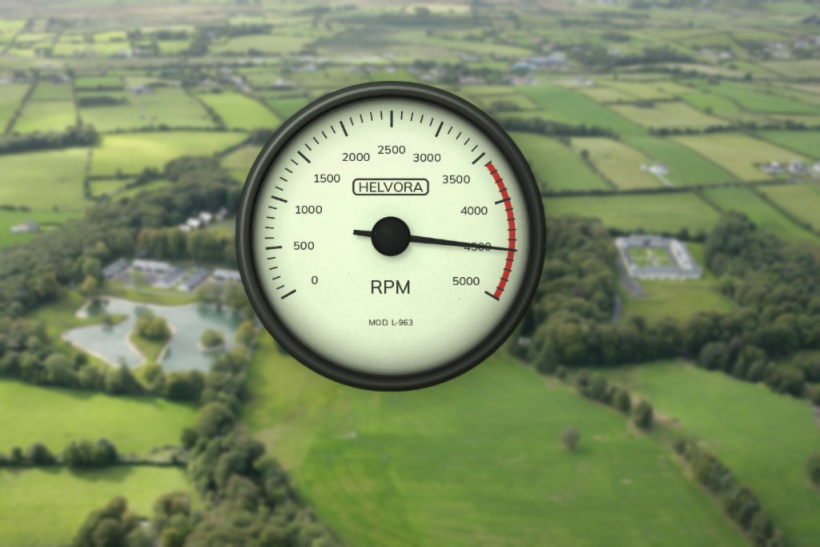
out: 4500 rpm
